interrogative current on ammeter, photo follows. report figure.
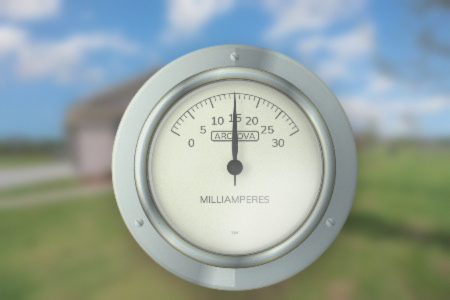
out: 15 mA
